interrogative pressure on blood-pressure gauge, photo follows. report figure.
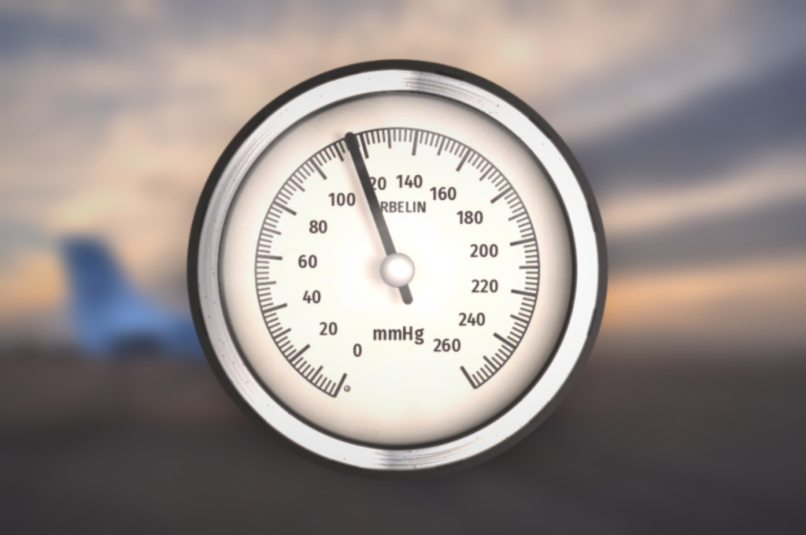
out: 116 mmHg
